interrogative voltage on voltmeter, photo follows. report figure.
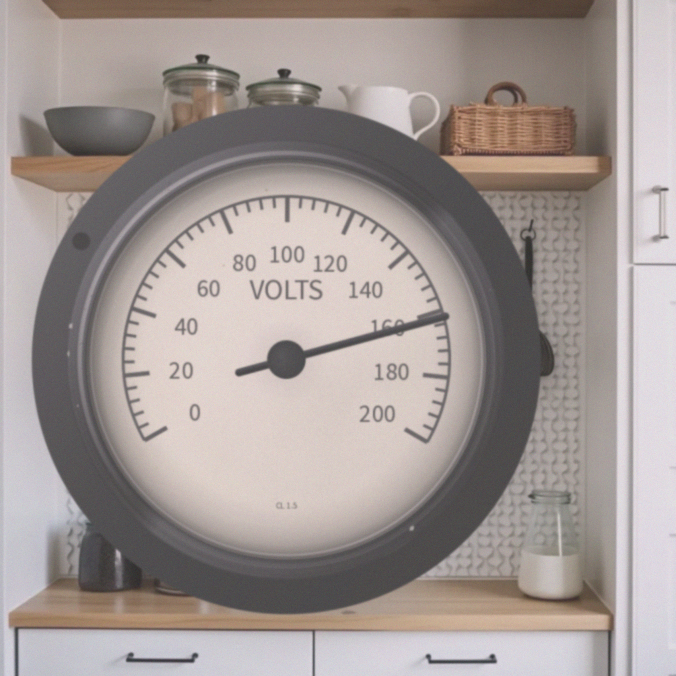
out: 162 V
